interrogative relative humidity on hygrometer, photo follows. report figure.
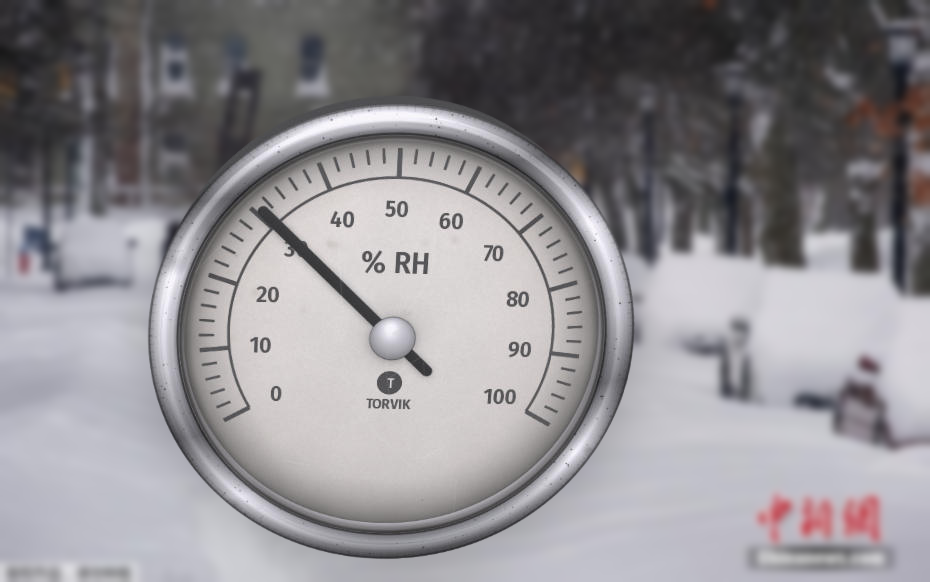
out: 31 %
